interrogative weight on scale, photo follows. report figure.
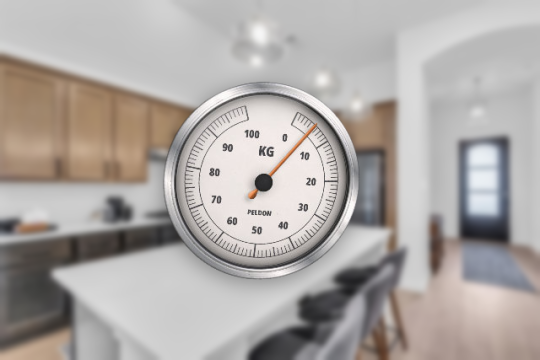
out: 5 kg
